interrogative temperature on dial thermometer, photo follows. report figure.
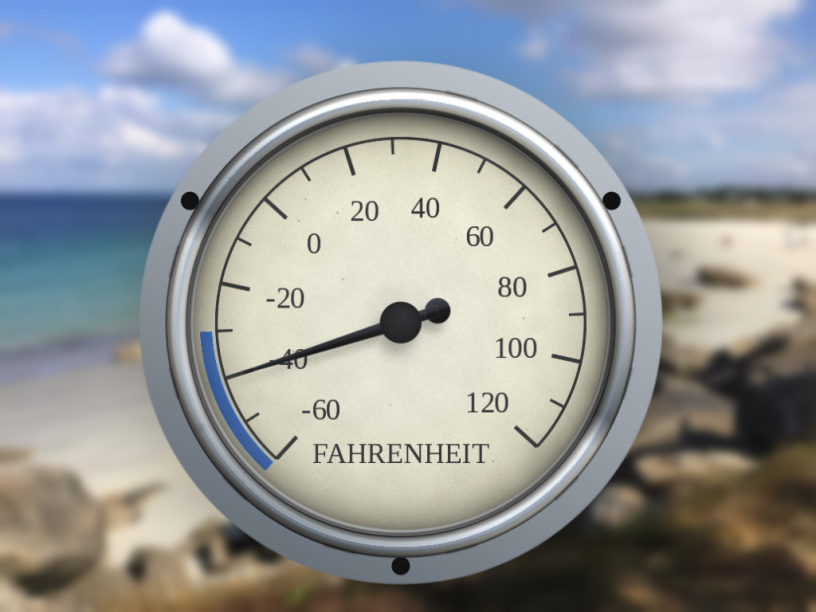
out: -40 °F
